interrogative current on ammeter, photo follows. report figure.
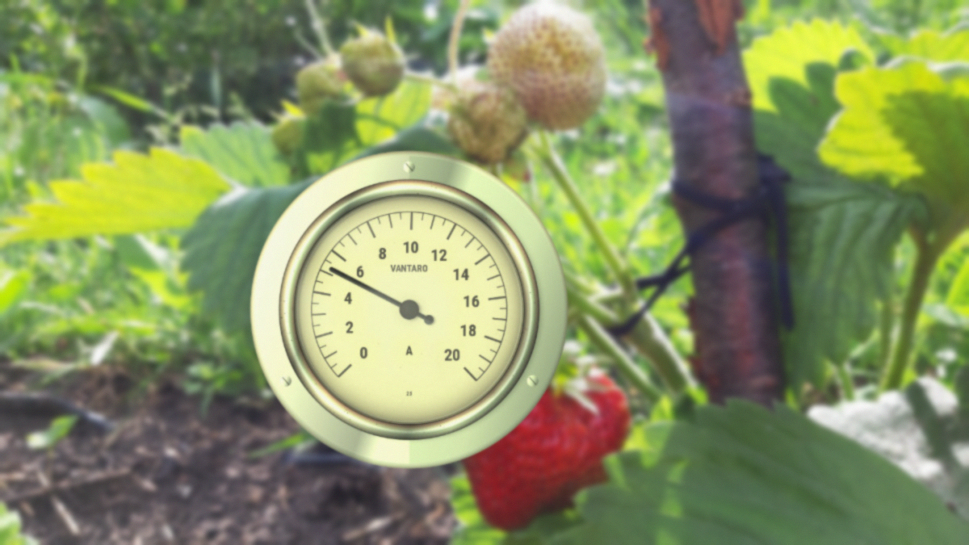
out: 5.25 A
